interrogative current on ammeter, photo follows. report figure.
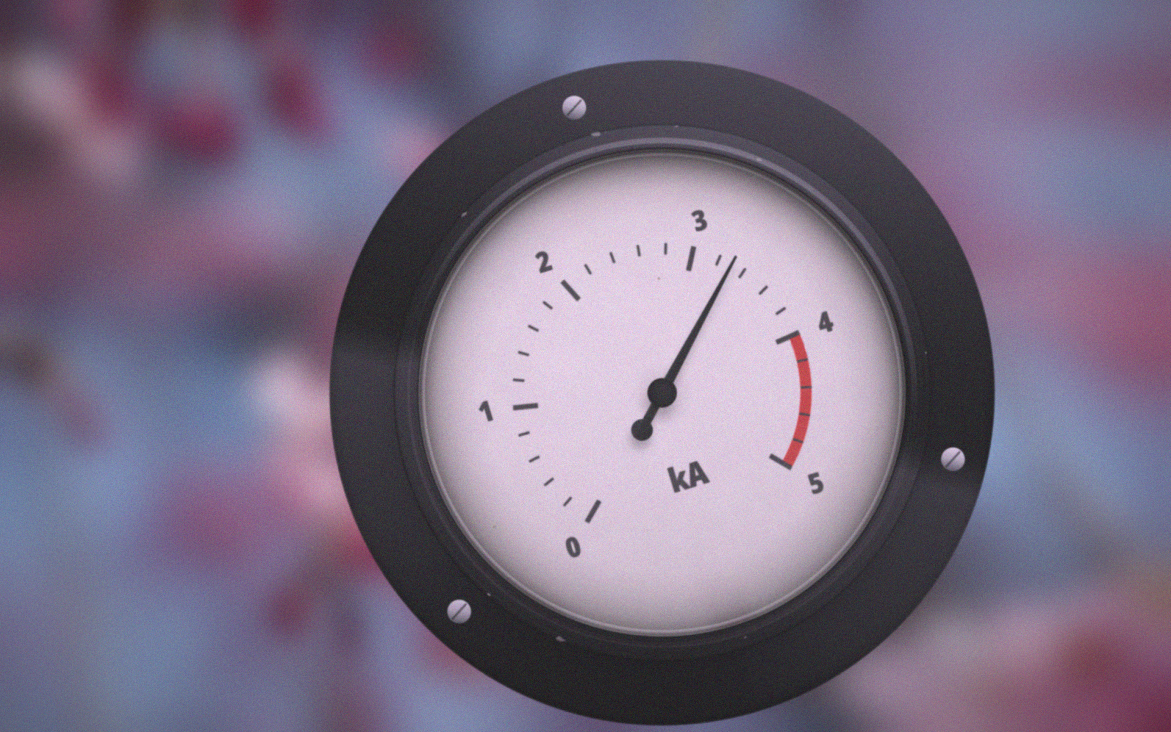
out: 3.3 kA
